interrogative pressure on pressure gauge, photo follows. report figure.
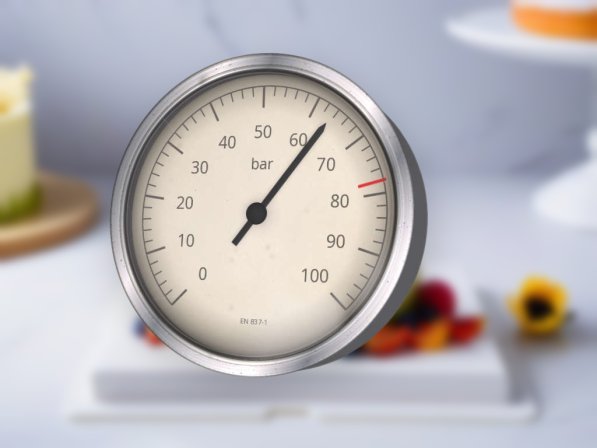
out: 64 bar
